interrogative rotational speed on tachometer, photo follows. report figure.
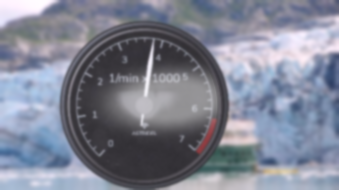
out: 3800 rpm
